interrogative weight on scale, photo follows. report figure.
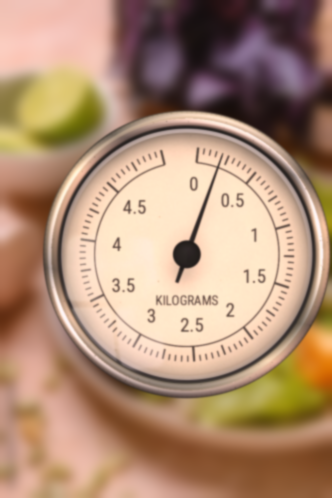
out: 0.2 kg
